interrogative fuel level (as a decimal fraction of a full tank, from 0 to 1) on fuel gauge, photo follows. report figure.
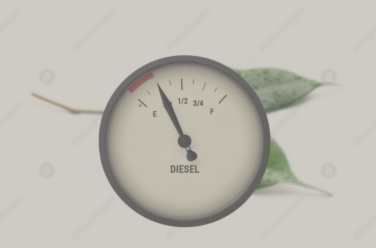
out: 0.25
